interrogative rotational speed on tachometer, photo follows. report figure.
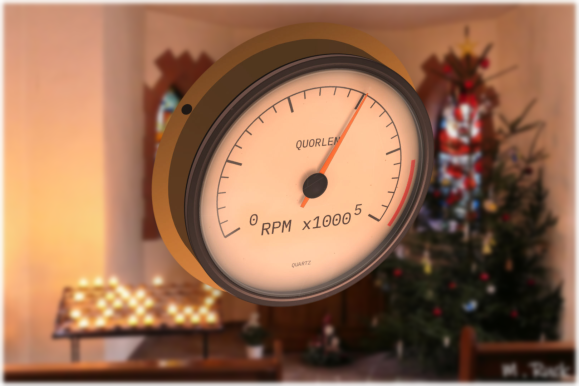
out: 3000 rpm
